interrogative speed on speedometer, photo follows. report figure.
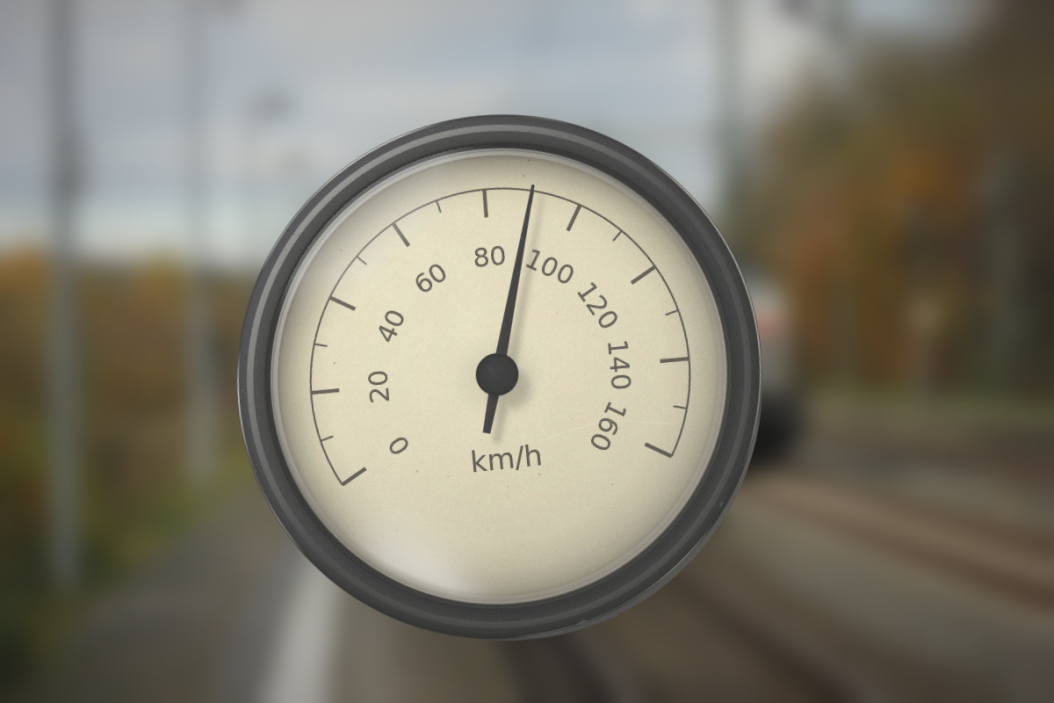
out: 90 km/h
